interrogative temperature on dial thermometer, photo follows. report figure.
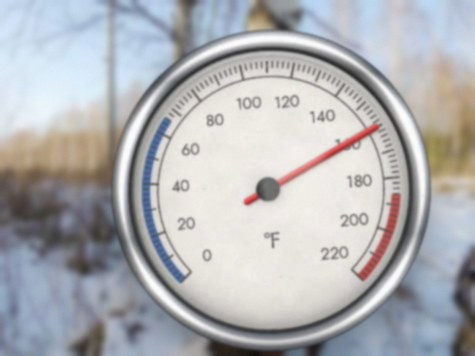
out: 160 °F
